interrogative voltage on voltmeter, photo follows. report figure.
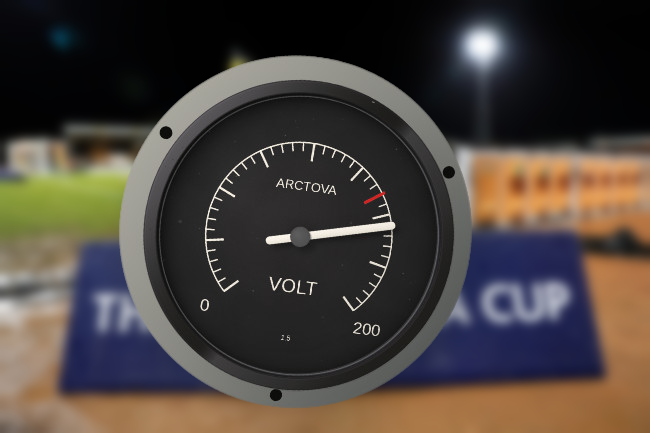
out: 155 V
